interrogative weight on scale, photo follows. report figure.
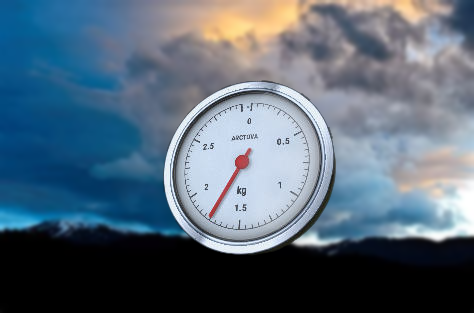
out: 1.75 kg
